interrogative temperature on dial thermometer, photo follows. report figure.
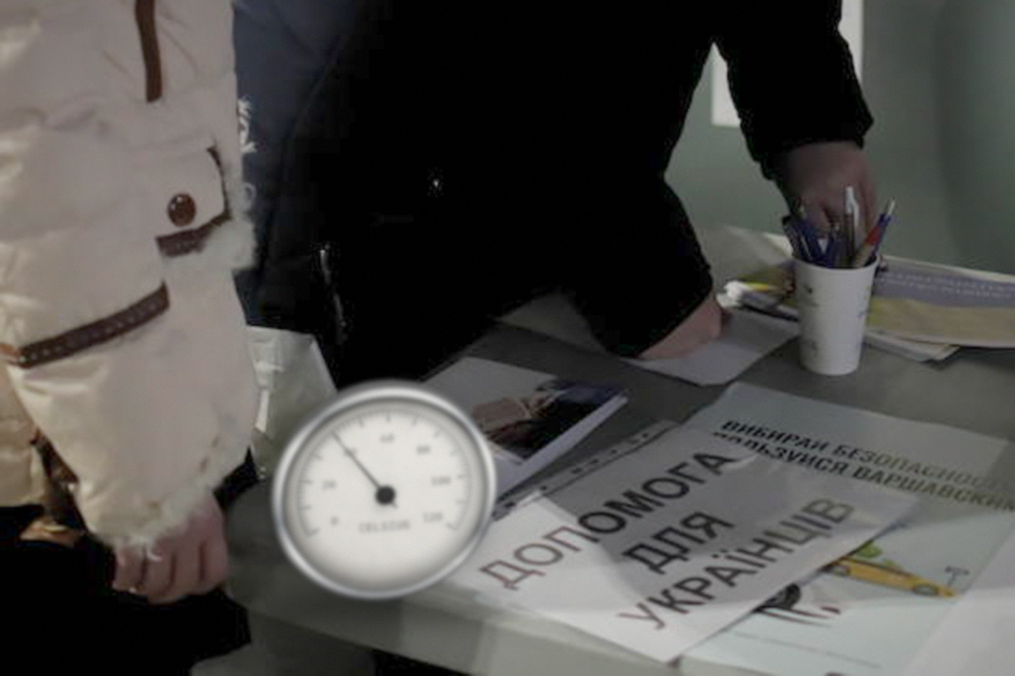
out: 40 °C
